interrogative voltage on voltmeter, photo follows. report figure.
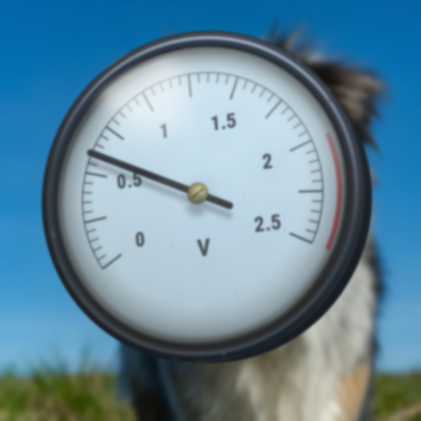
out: 0.6 V
